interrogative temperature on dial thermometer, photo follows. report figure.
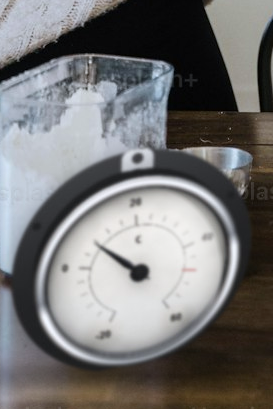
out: 8 °C
